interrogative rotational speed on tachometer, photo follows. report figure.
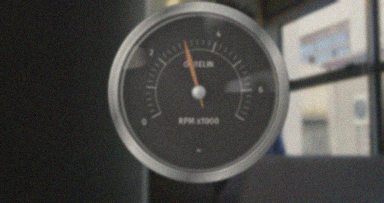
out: 3000 rpm
